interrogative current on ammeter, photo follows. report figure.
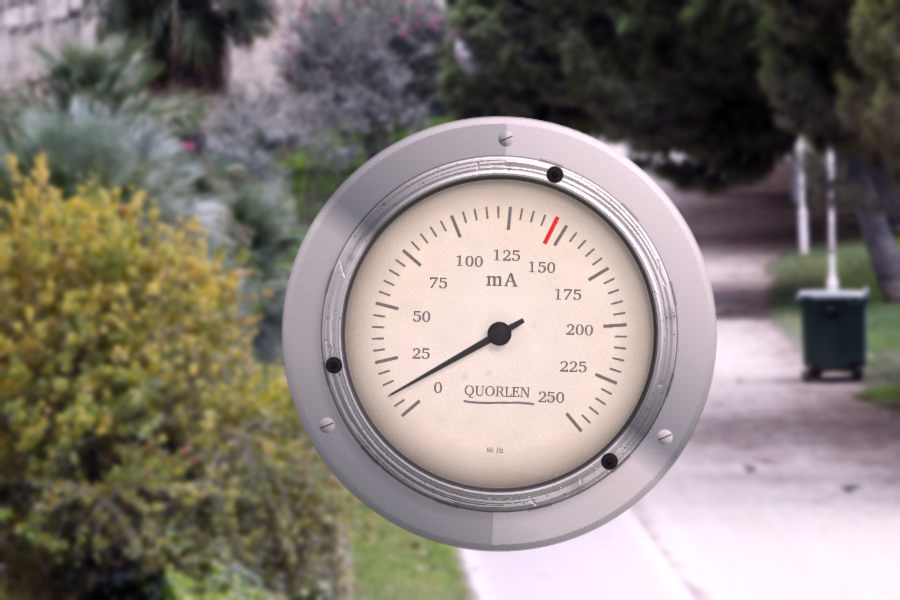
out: 10 mA
